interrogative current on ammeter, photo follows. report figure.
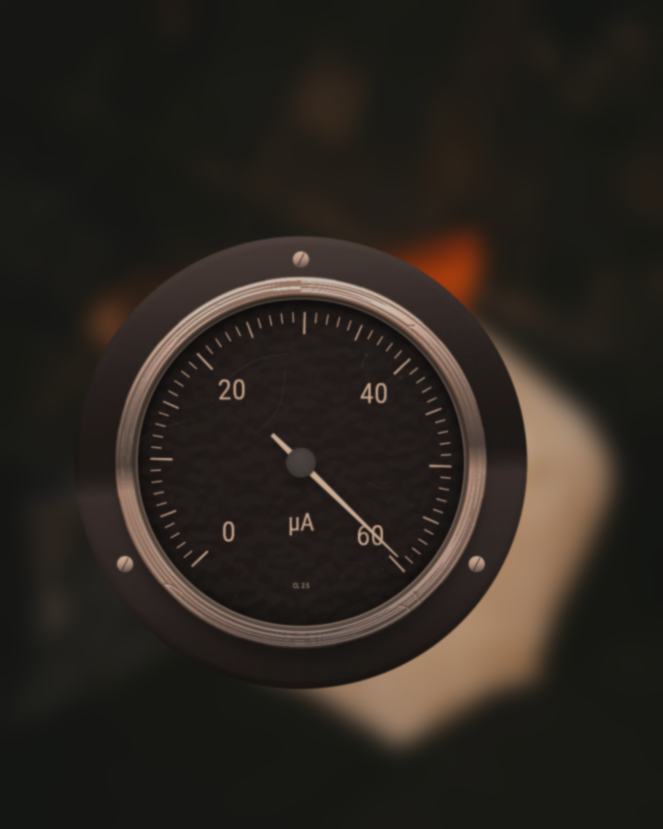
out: 59.5 µA
